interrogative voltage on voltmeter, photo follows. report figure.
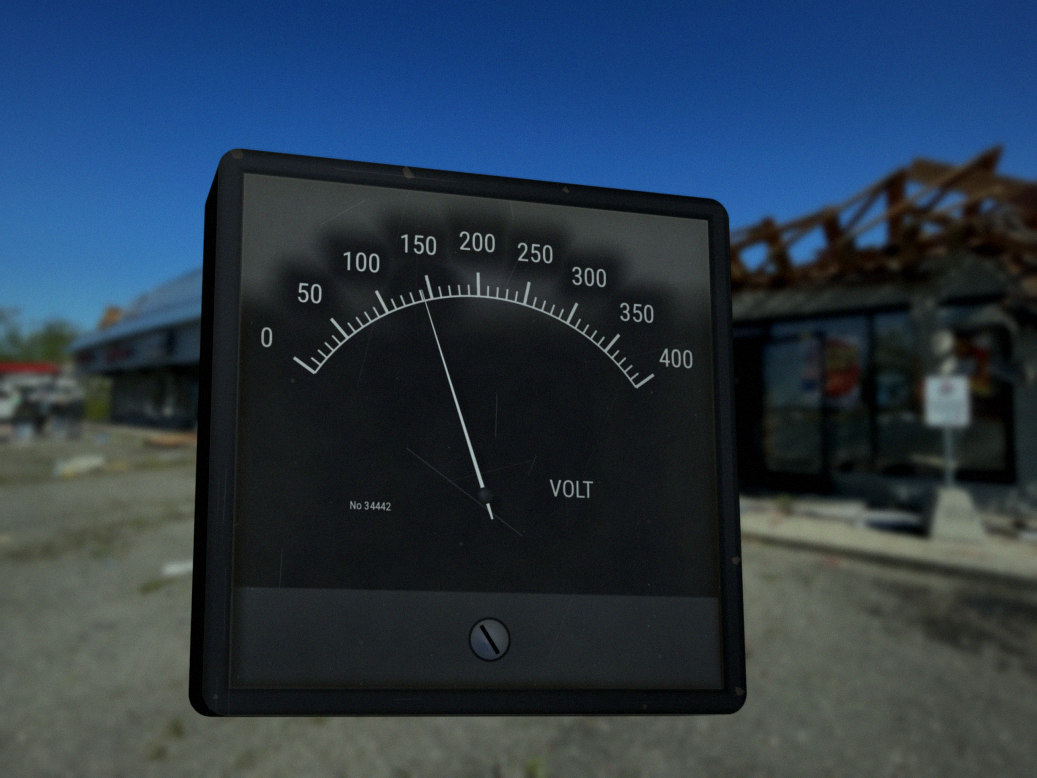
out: 140 V
